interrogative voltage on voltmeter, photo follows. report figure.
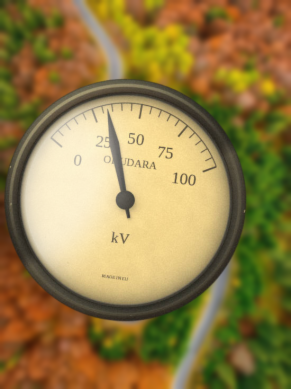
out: 32.5 kV
